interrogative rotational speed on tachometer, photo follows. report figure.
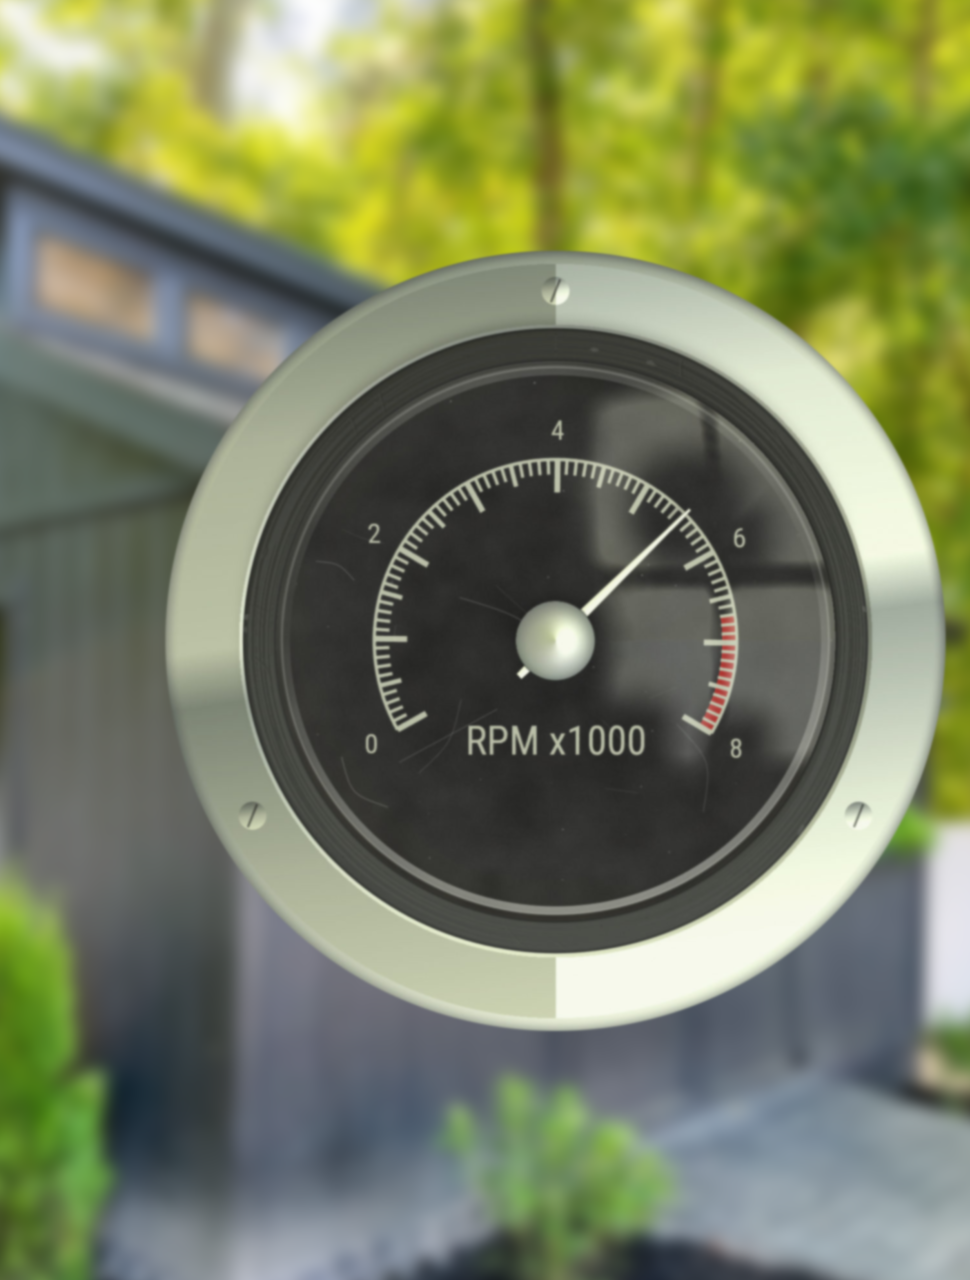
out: 5500 rpm
